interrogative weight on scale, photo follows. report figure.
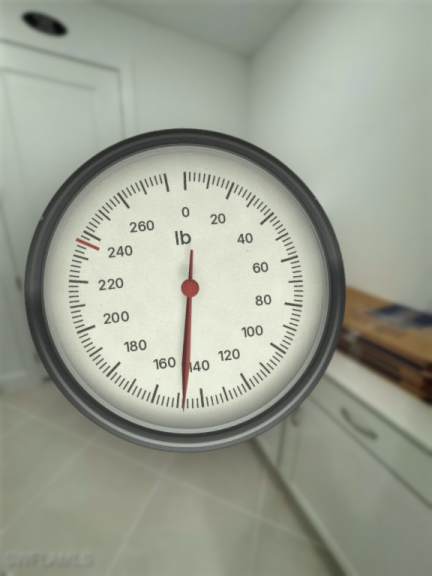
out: 148 lb
